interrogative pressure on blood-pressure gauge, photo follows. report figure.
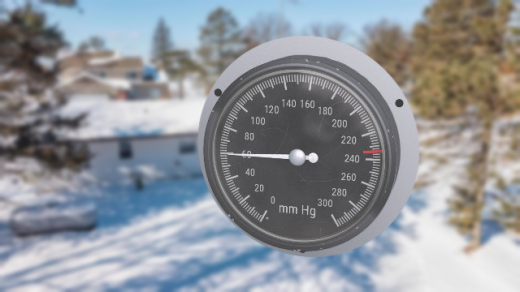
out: 60 mmHg
